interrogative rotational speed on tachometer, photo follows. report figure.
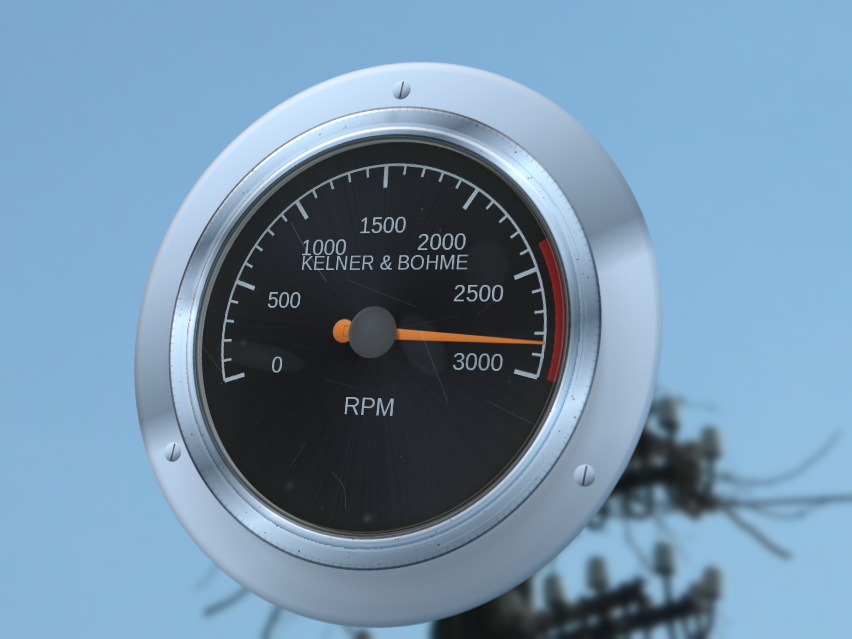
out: 2850 rpm
